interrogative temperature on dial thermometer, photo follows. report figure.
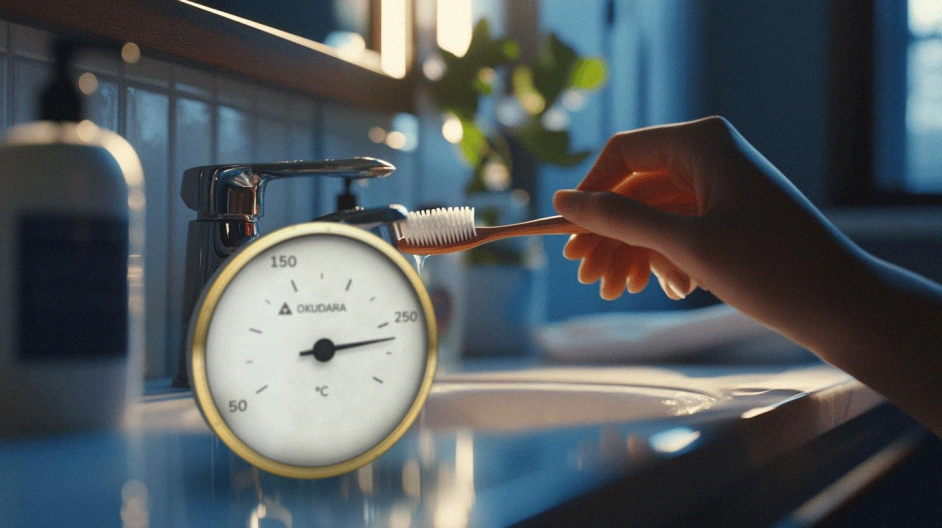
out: 262.5 °C
